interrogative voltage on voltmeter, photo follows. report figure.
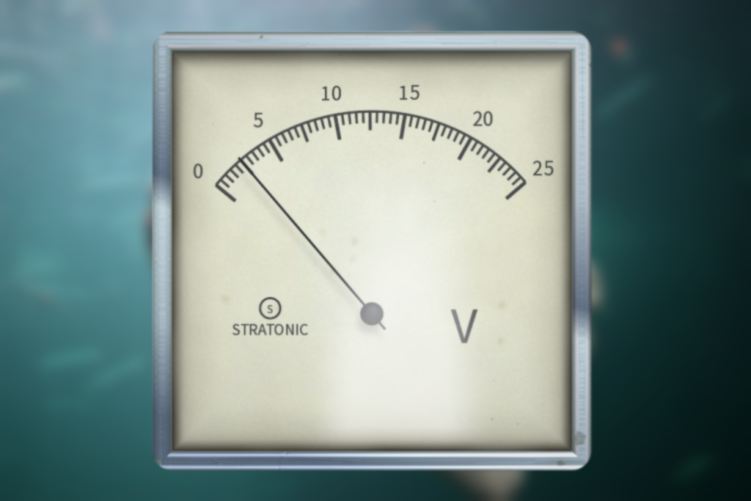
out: 2.5 V
